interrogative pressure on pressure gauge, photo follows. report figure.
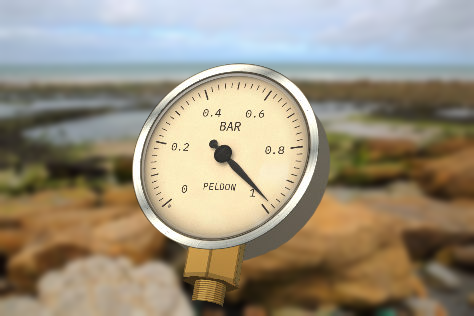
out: 0.98 bar
